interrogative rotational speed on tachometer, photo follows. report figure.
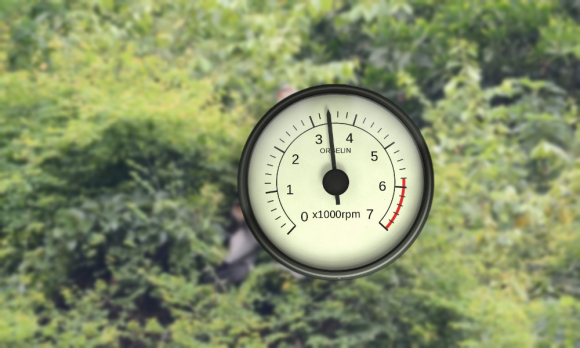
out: 3400 rpm
